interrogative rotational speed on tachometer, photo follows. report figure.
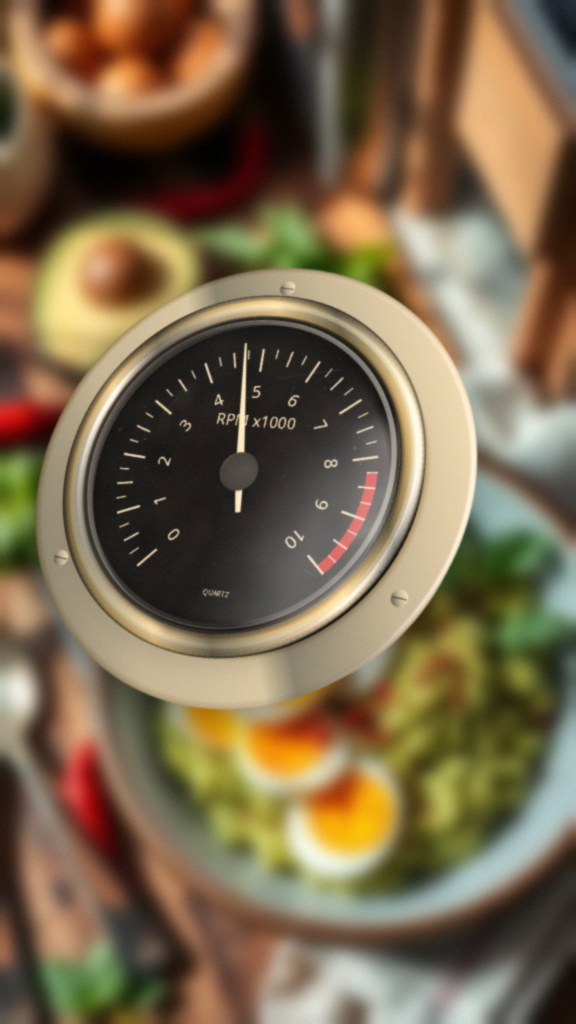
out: 4750 rpm
